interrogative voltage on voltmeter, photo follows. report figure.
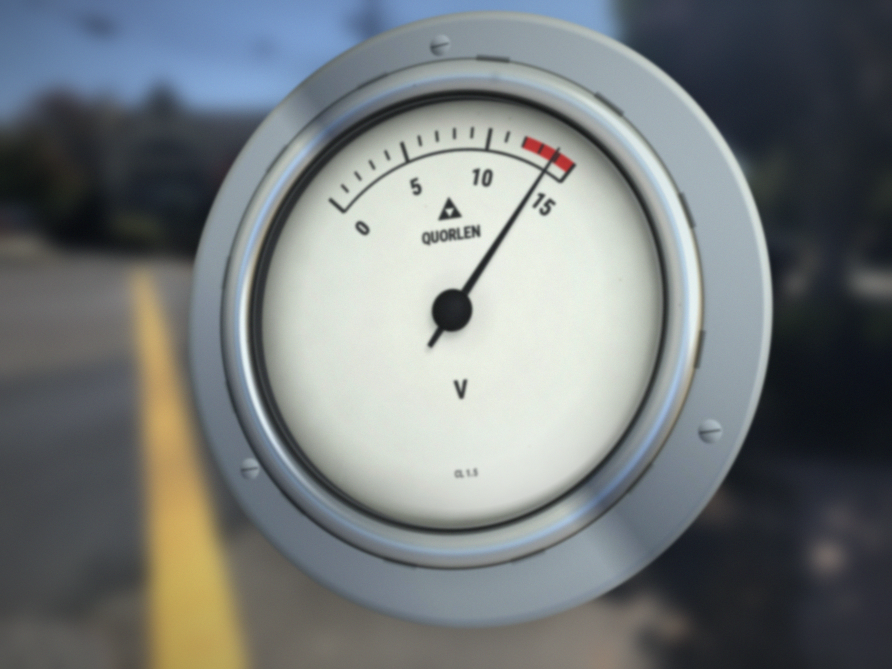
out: 14 V
